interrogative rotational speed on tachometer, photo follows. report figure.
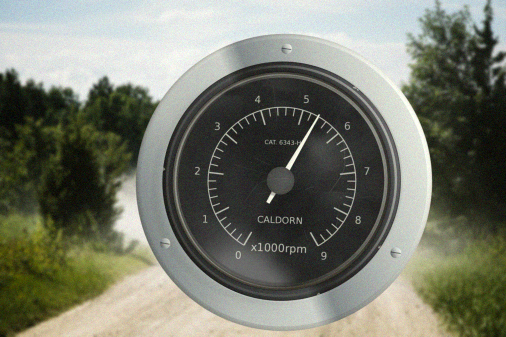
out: 5400 rpm
